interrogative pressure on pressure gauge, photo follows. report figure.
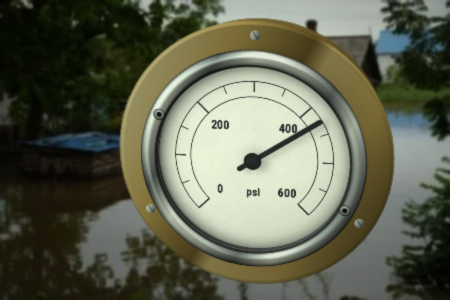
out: 425 psi
